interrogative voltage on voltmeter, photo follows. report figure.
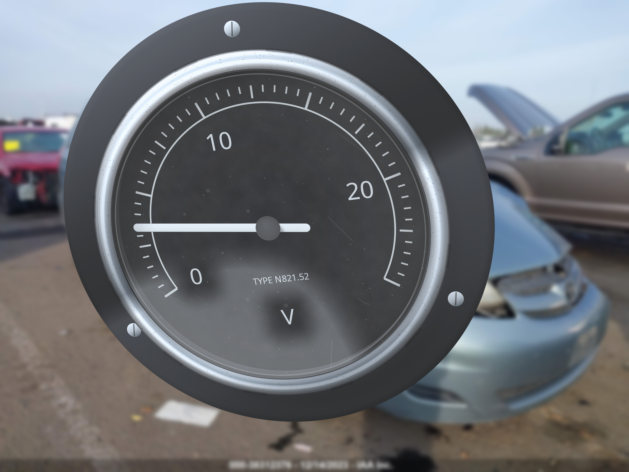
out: 3.5 V
